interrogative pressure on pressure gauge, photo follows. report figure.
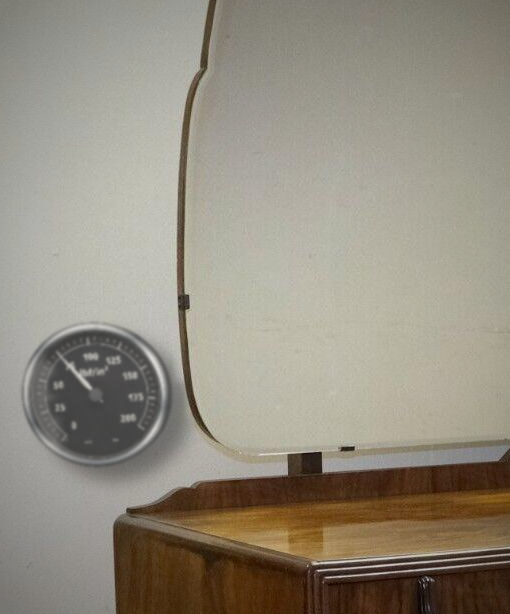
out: 75 psi
